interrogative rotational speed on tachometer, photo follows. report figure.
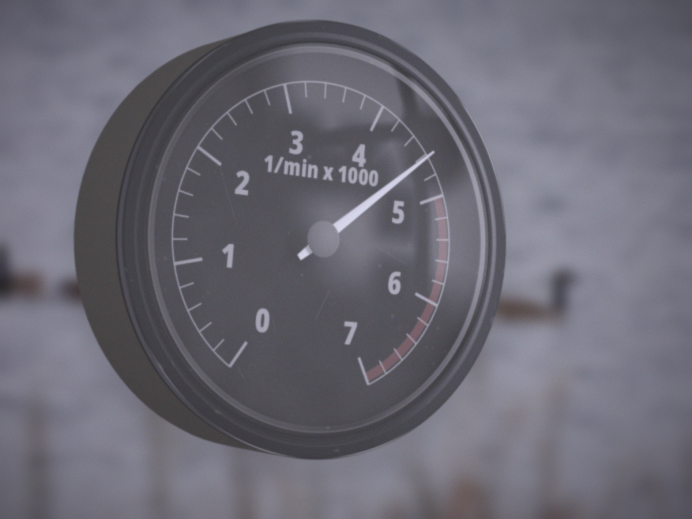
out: 4600 rpm
